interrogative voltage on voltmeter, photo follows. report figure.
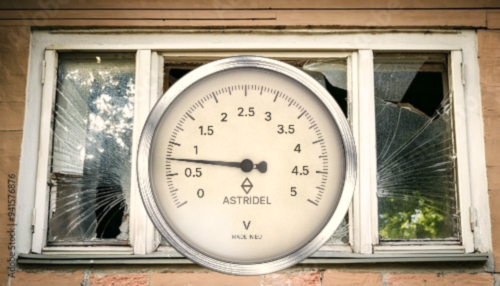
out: 0.75 V
